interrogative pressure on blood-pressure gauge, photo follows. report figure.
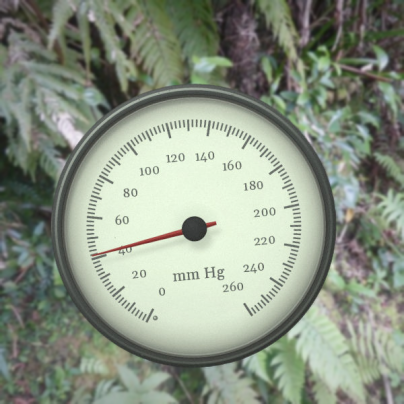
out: 42 mmHg
